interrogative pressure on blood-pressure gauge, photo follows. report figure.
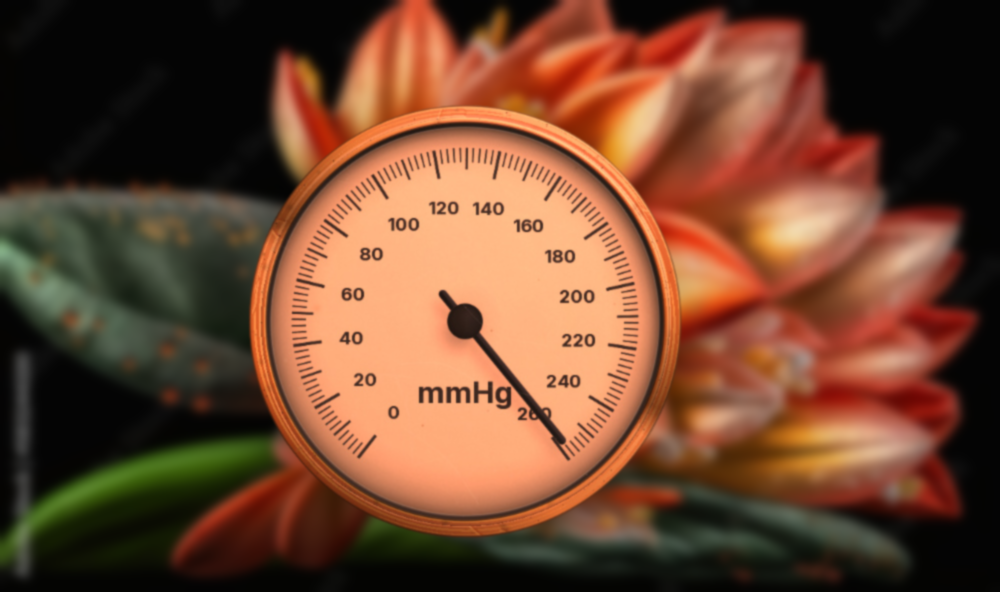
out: 258 mmHg
